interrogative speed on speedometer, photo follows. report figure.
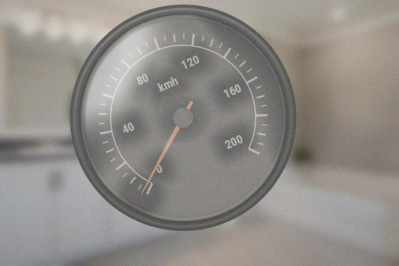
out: 2.5 km/h
